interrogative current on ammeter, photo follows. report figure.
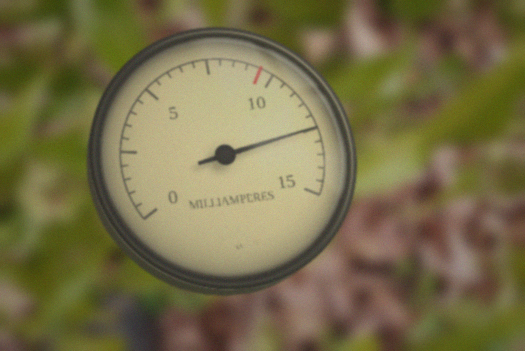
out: 12.5 mA
